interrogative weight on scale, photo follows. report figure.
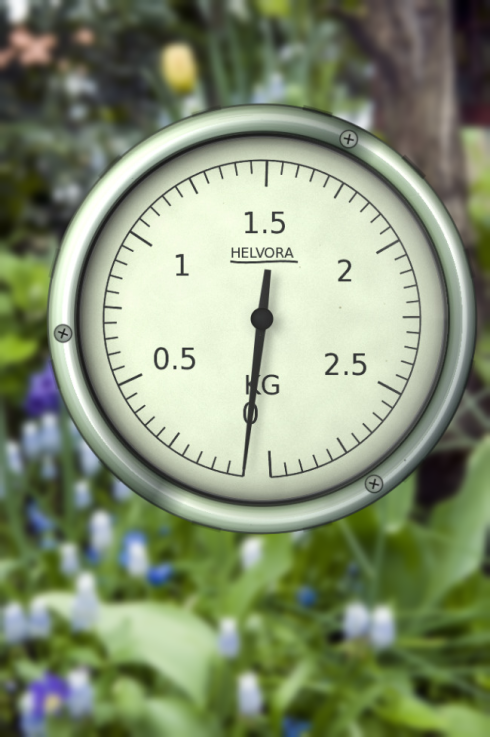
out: 0 kg
